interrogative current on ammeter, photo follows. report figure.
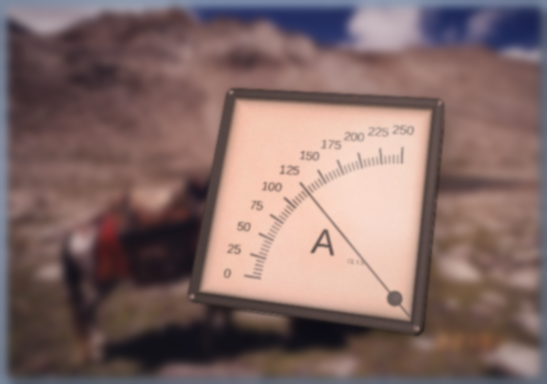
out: 125 A
